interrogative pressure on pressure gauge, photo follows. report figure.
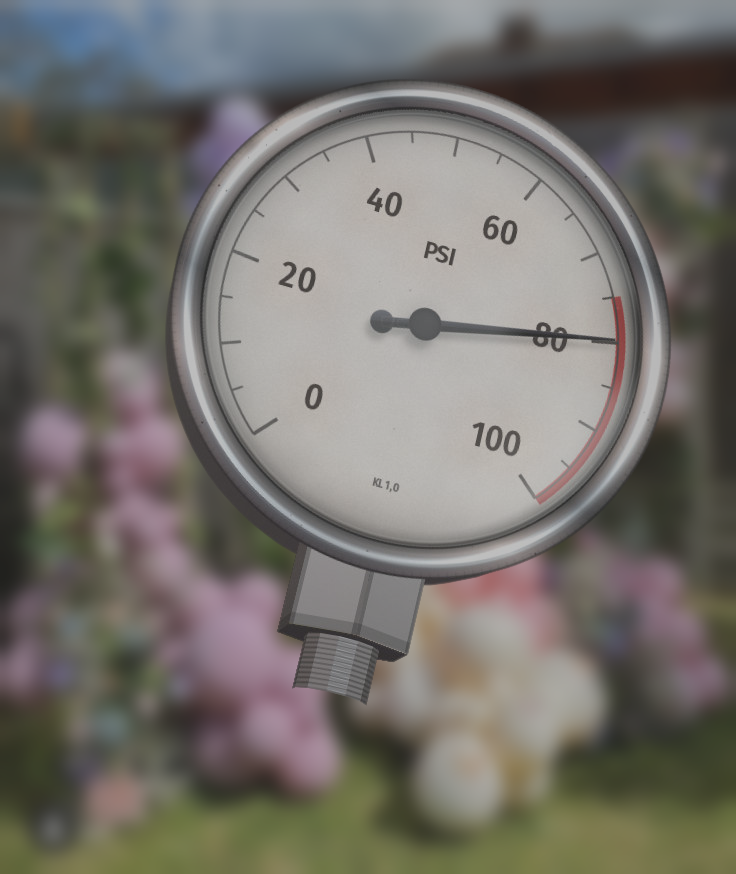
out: 80 psi
